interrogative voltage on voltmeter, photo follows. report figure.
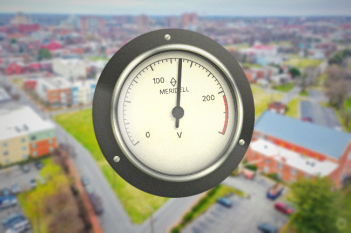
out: 135 V
